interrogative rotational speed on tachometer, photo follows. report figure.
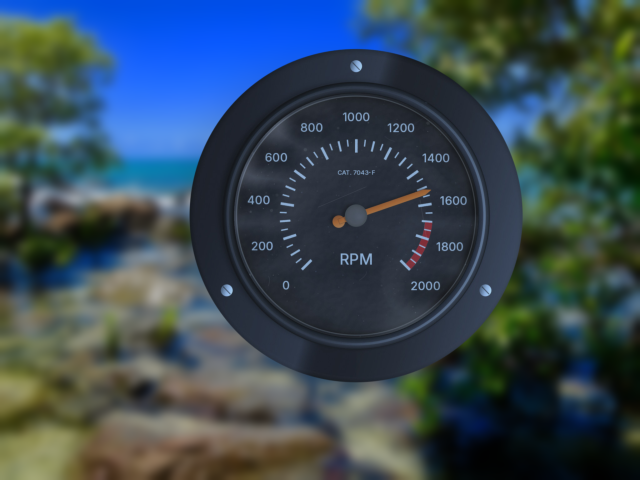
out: 1525 rpm
